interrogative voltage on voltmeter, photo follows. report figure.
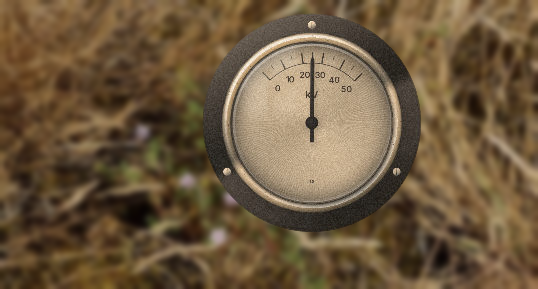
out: 25 kV
